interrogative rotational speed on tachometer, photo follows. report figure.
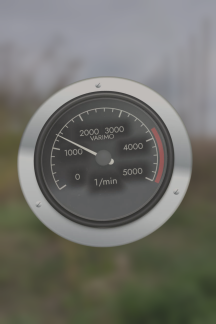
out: 1300 rpm
